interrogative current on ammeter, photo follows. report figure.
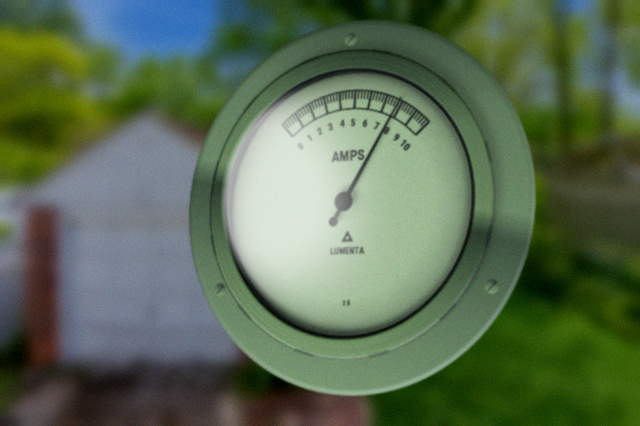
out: 8 A
